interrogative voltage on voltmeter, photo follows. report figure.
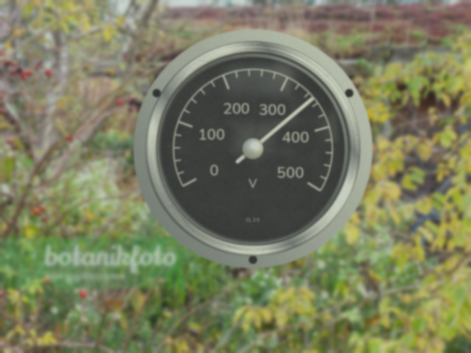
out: 350 V
